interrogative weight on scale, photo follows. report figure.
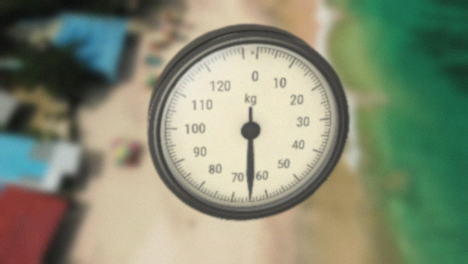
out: 65 kg
